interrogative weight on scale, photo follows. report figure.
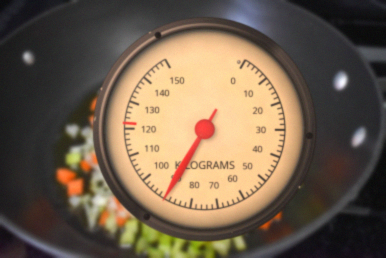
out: 90 kg
